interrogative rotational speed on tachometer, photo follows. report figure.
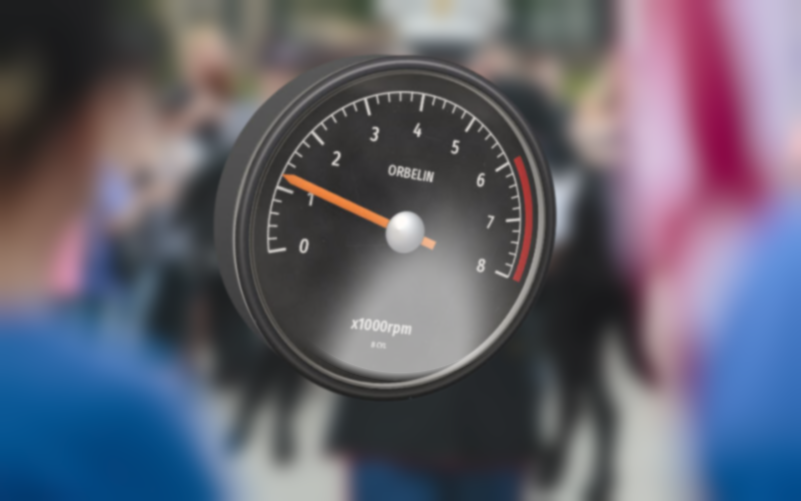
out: 1200 rpm
